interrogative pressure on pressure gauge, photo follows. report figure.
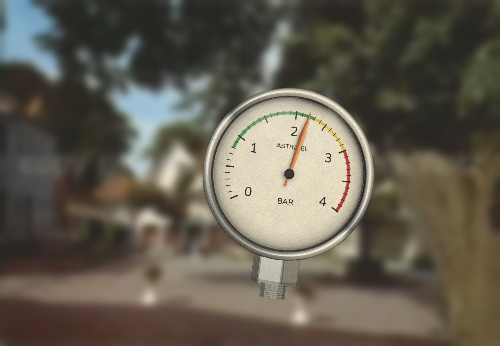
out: 2.2 bar
